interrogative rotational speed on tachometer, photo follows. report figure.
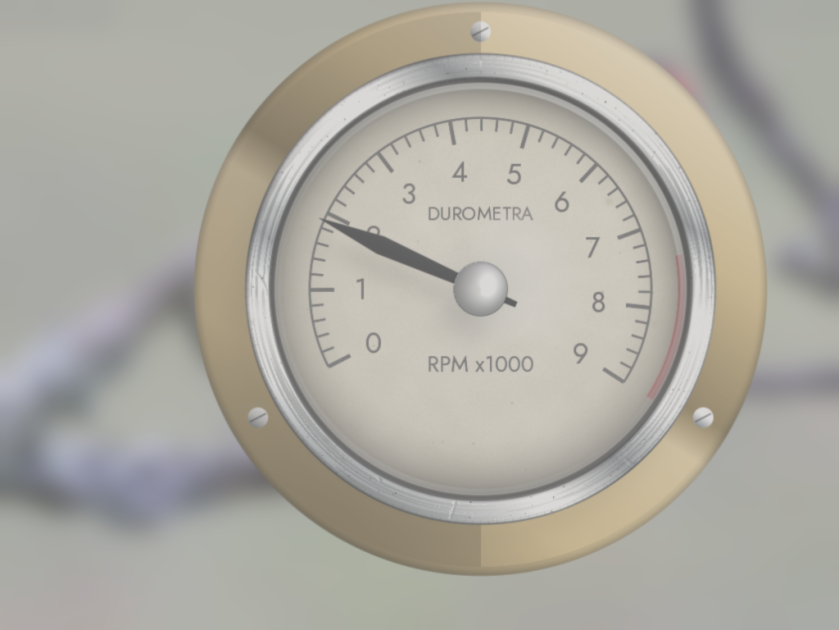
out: 1900 rpm
